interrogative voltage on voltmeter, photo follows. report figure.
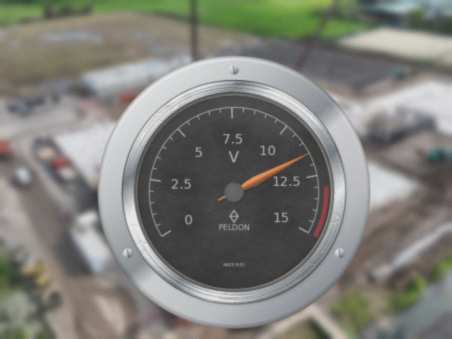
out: 11.5 V
